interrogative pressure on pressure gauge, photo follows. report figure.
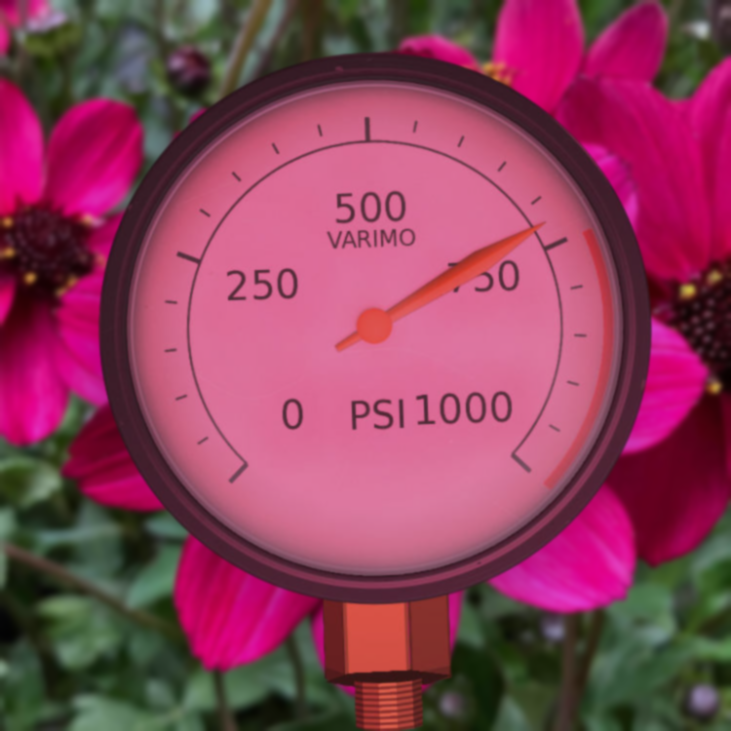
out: 725 psi
